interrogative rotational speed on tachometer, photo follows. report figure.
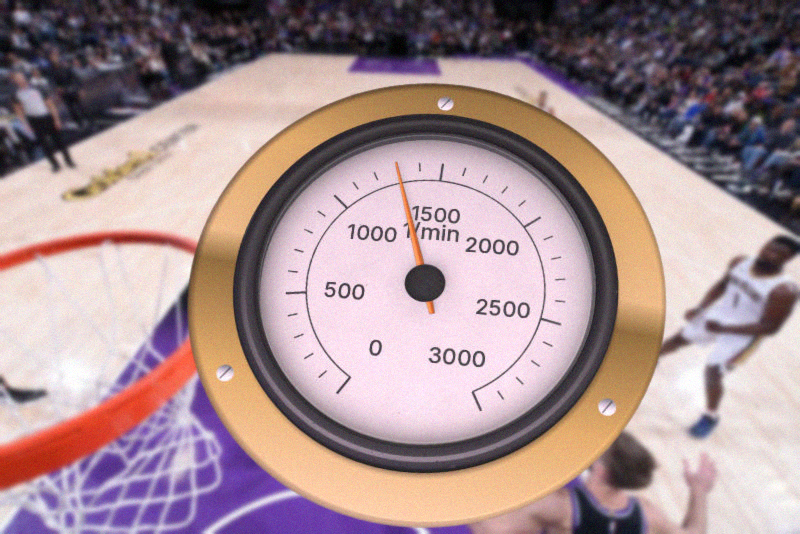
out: 1300 rpm
